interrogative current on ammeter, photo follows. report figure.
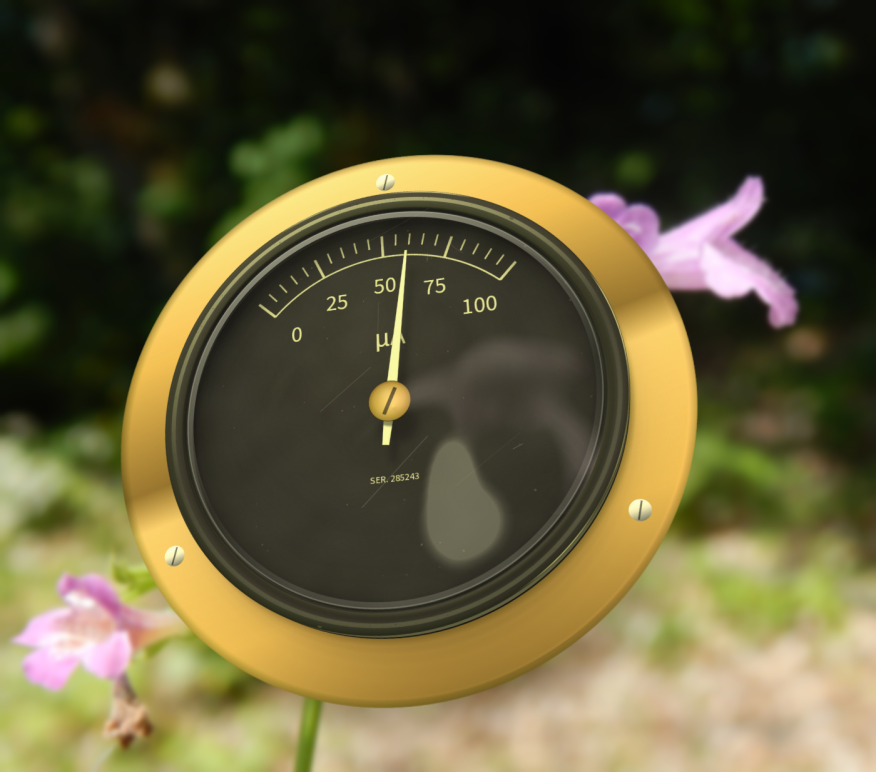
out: 60 µA
